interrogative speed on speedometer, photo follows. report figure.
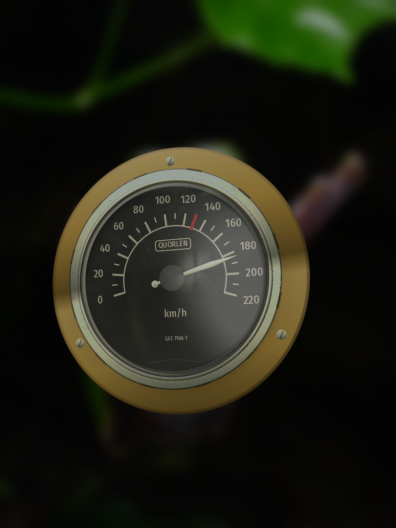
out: 185 km/h
